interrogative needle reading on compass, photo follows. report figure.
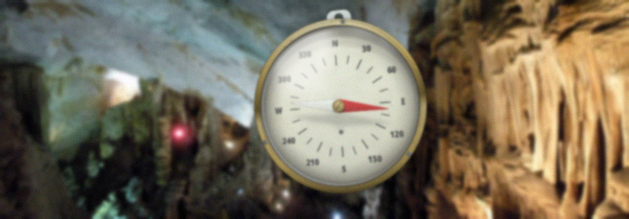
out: 97.5 °
